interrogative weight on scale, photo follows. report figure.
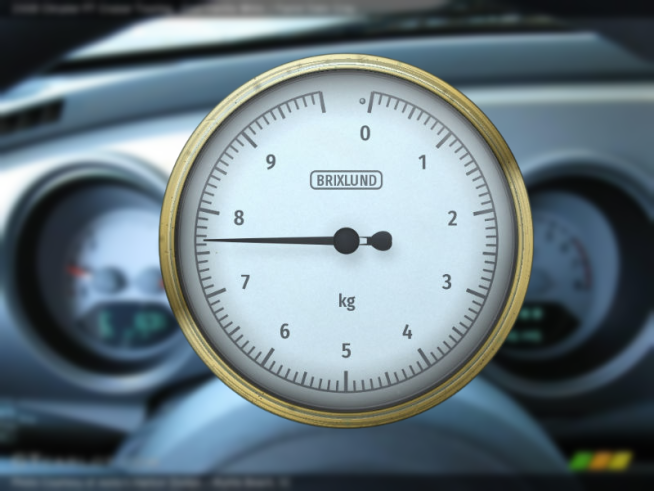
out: 7.65 kg
